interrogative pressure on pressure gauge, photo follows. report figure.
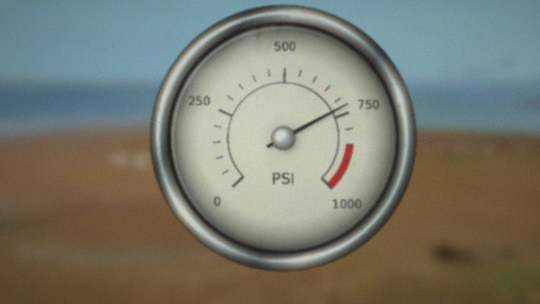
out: 725 psi
